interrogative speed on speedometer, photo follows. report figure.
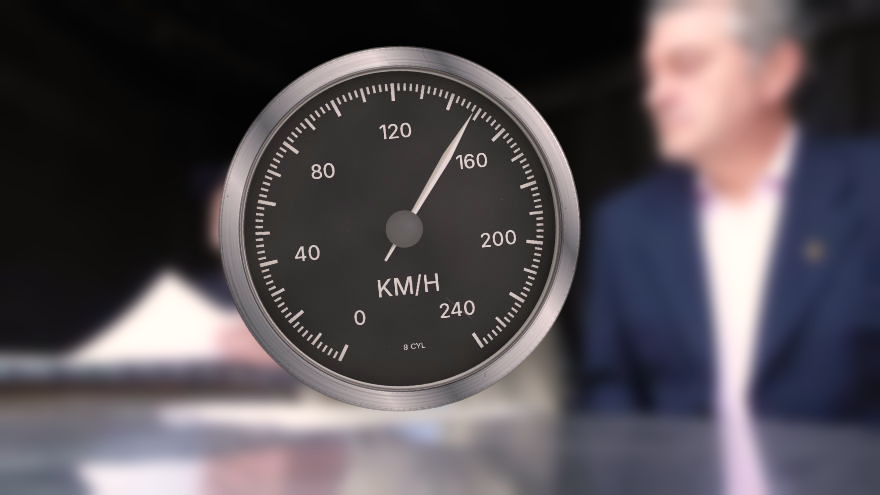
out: 148 km/h
